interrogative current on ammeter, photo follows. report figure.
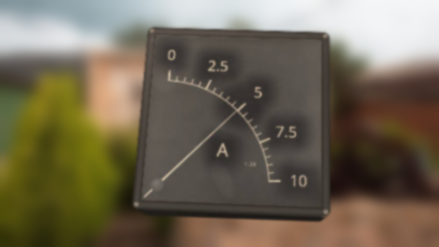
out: 5 A
